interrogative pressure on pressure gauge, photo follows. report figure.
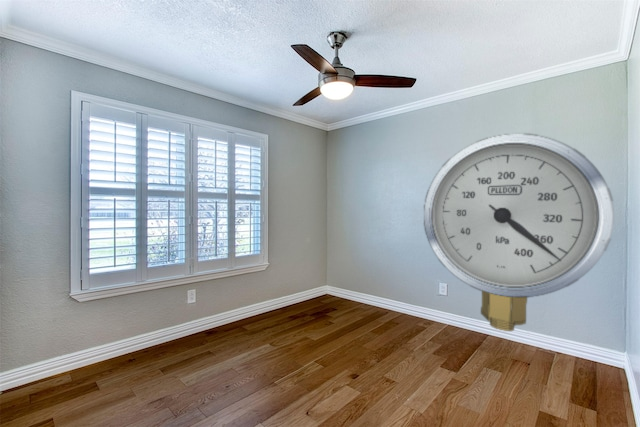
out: 370 kPa
